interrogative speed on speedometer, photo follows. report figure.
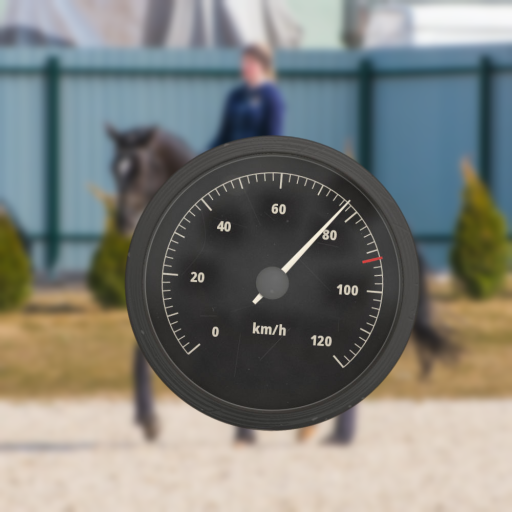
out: 77 km/h
